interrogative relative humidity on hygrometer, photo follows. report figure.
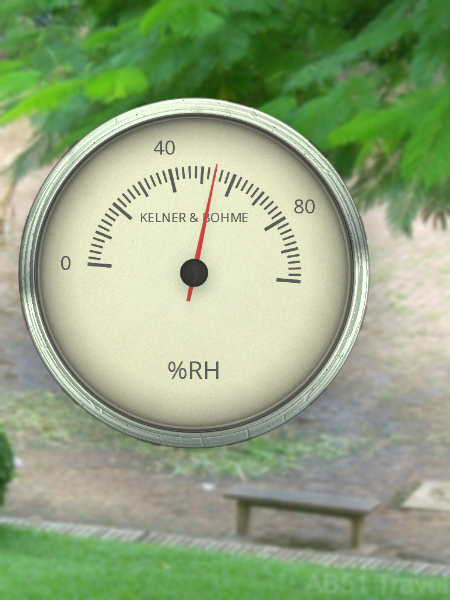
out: 54 %
